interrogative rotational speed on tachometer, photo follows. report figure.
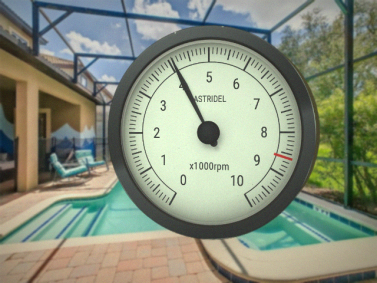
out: 4100 rpm
